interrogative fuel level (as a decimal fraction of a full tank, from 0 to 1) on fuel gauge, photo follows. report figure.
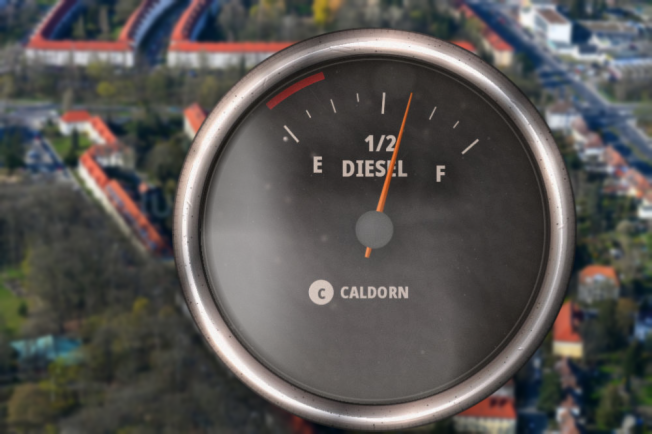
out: 0.625
